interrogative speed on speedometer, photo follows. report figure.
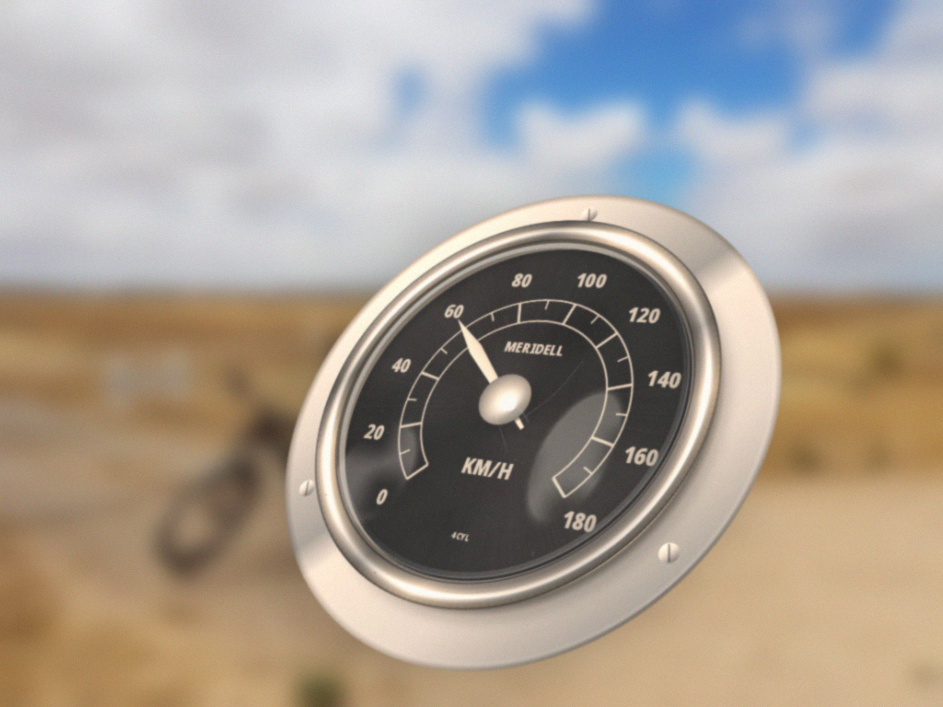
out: 60 km/h
